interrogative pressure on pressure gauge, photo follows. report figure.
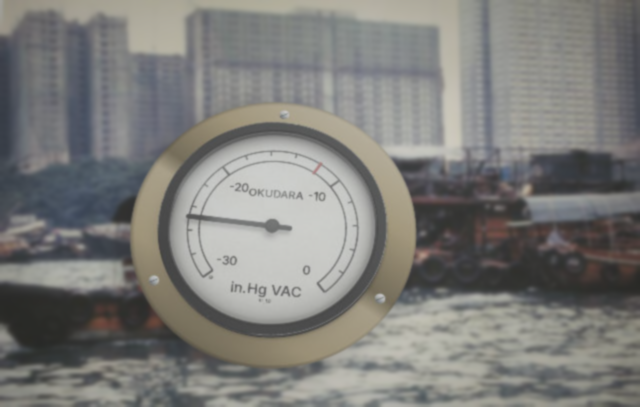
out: -25 inHg
